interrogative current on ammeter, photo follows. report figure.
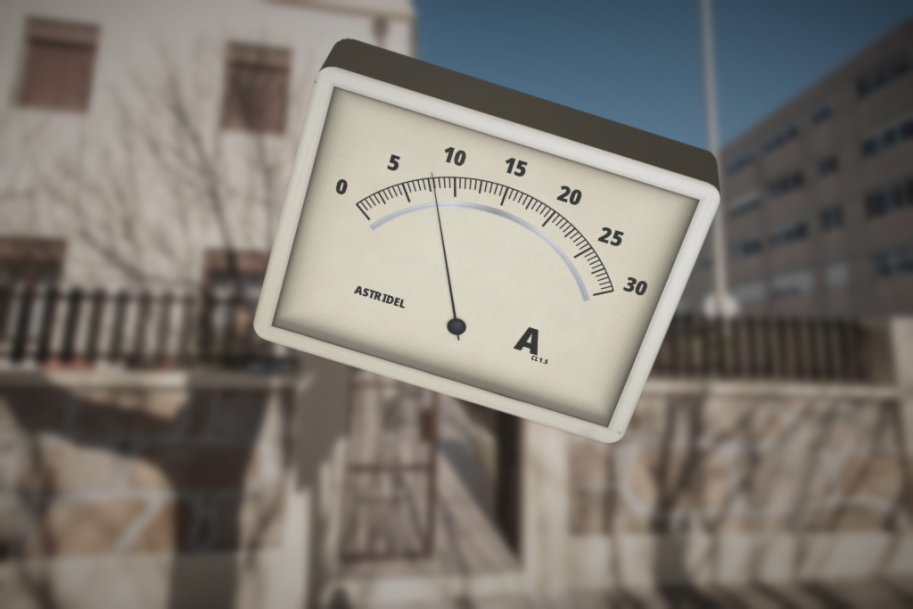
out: 8 A
